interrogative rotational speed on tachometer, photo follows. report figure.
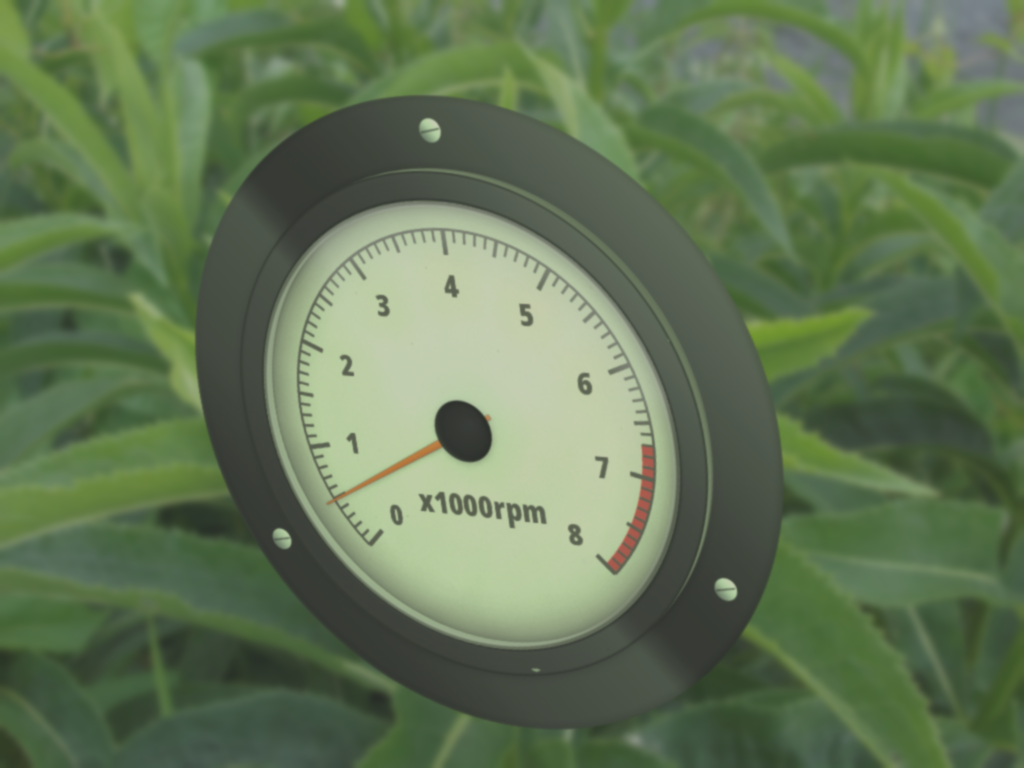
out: 500 rpm
